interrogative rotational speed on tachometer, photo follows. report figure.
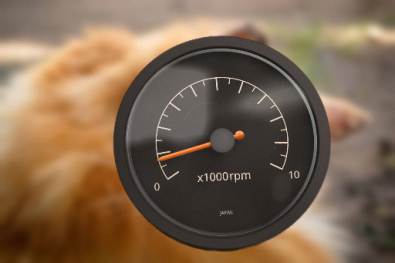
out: 750 rpm
